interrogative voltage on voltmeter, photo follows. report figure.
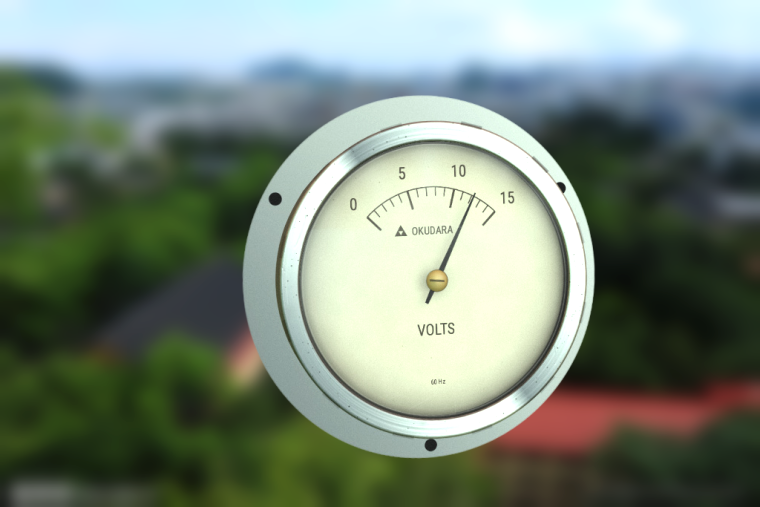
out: 12 V
